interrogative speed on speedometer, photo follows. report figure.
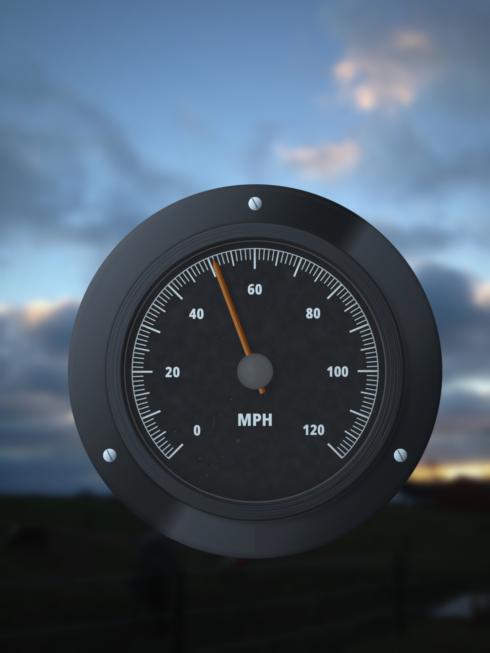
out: 51 mph
